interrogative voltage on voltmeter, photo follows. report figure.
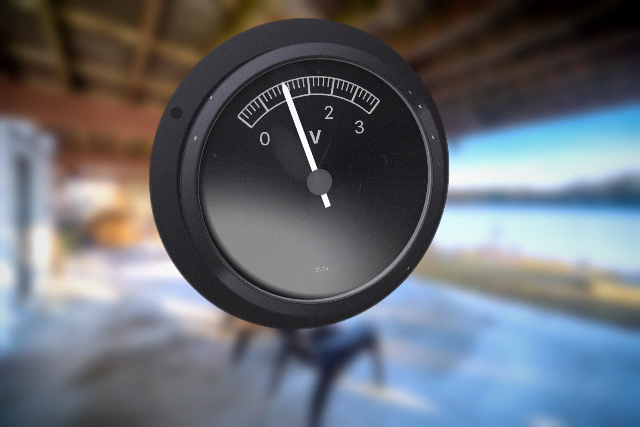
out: 1 V
